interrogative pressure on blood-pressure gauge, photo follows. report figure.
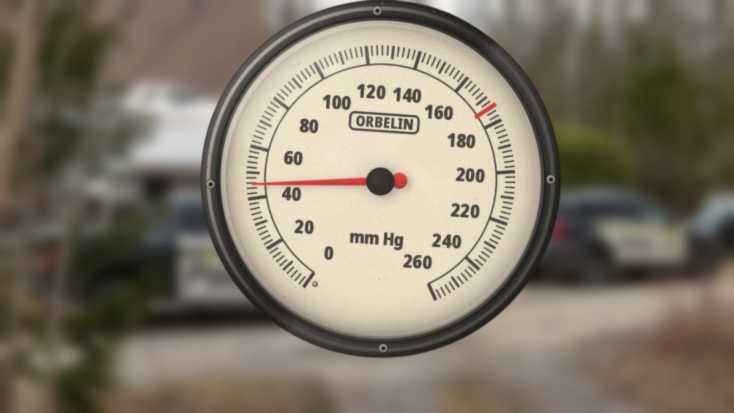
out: 46 mmHg
